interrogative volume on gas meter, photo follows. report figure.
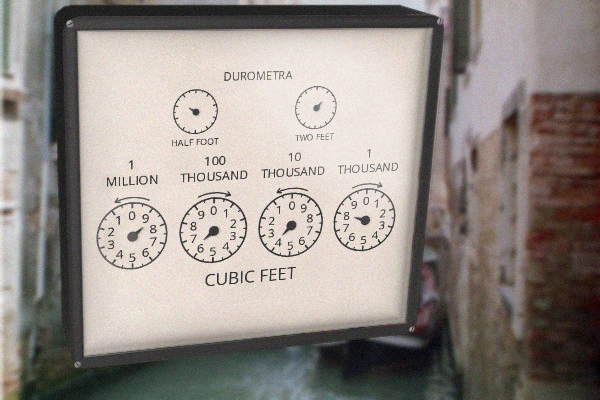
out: 863800 ft³
